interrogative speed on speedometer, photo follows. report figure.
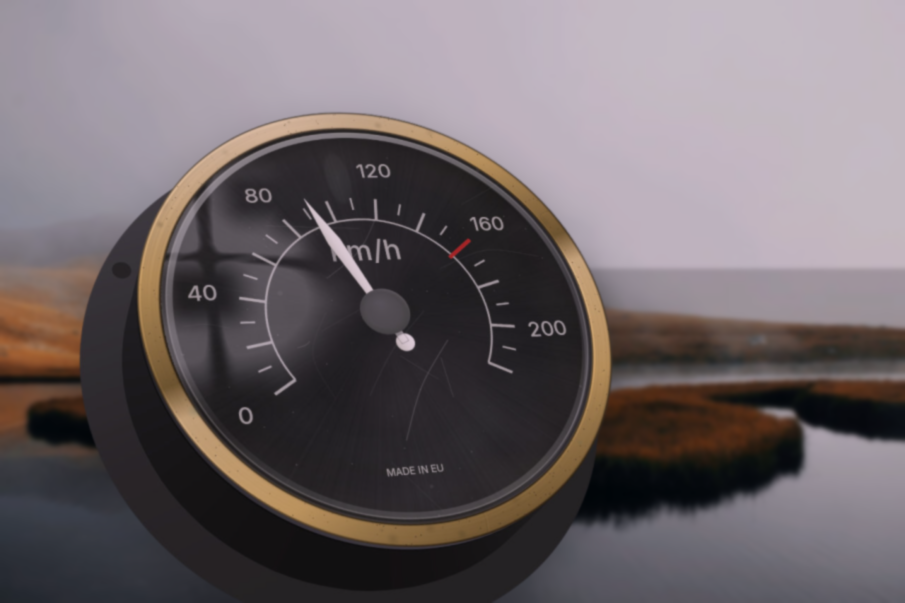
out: 90 km/h
